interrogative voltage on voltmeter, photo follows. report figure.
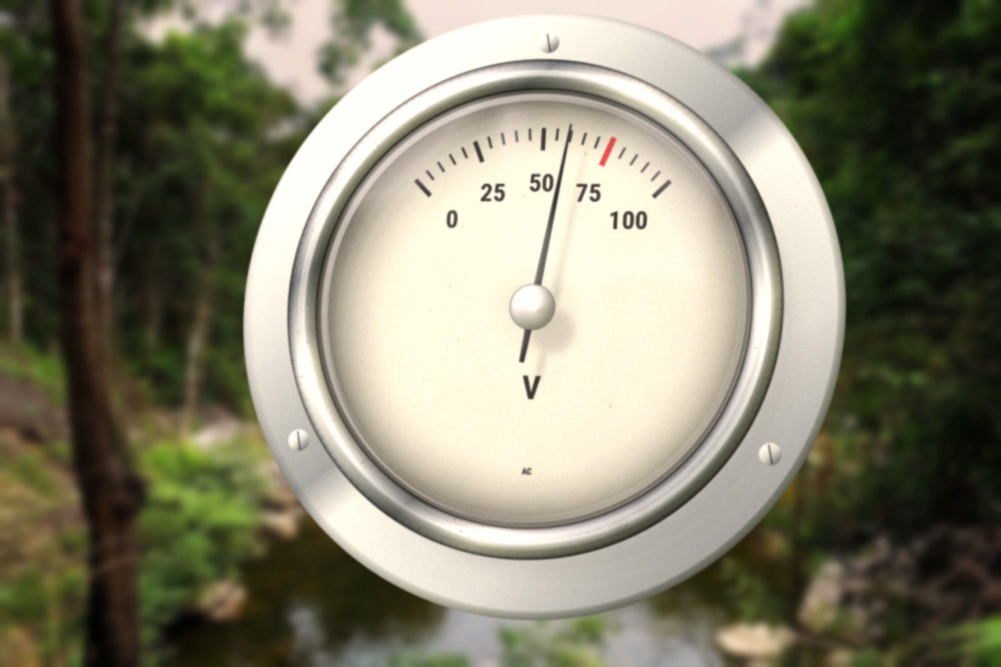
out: 60 V
